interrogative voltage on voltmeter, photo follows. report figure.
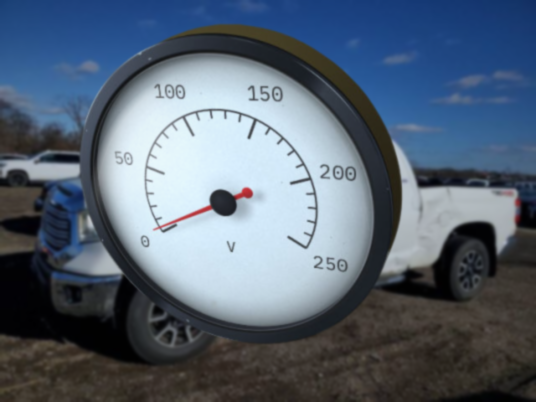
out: 5 V
